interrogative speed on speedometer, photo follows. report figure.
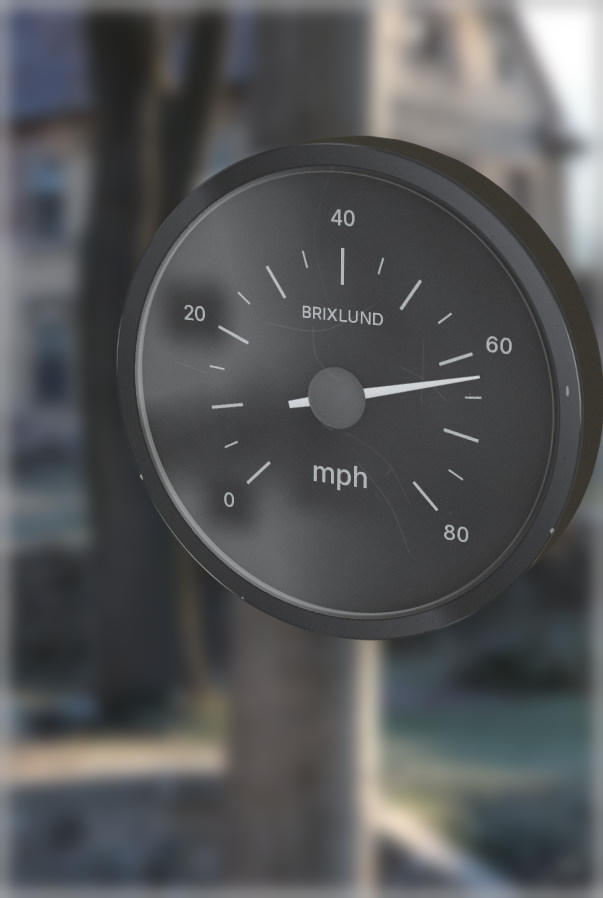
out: 62.5 mph
